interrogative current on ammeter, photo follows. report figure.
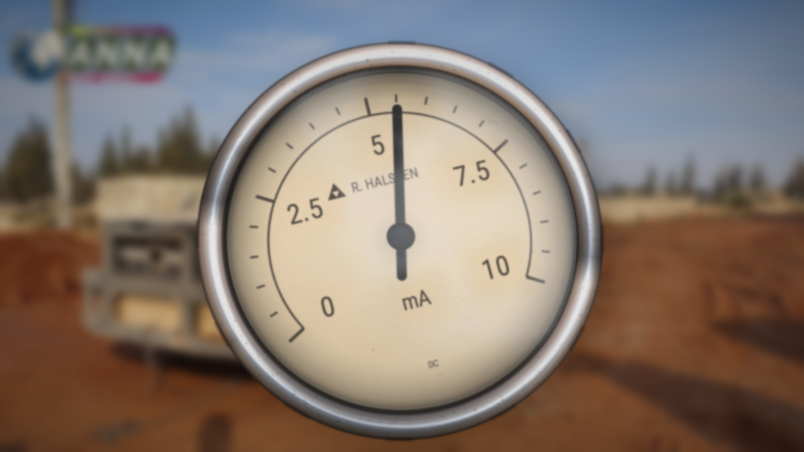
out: 5.5 mA
